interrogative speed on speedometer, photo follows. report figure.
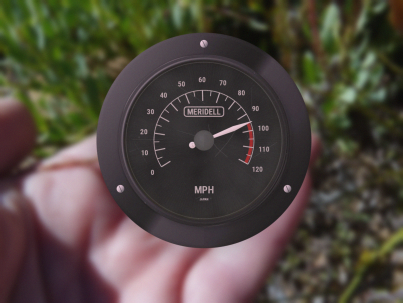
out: 95 mph
